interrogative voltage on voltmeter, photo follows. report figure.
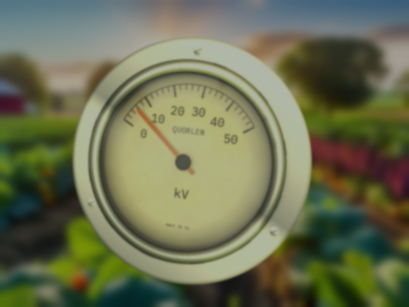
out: 6 kV
